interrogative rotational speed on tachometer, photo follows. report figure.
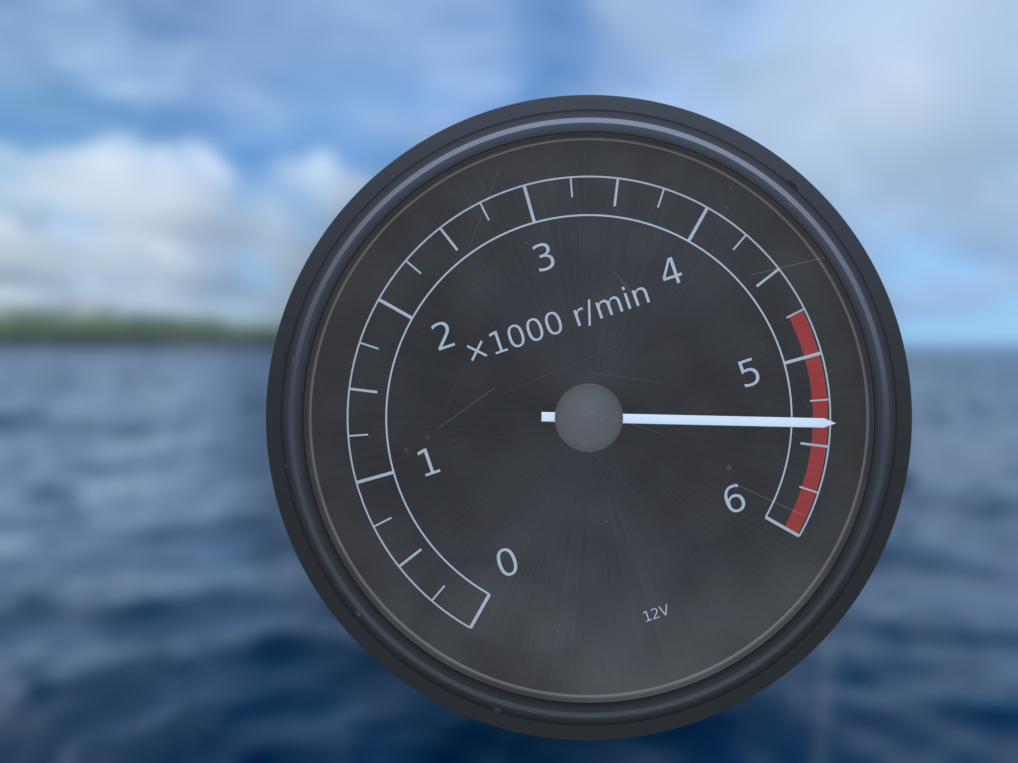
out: 5375 rpm
